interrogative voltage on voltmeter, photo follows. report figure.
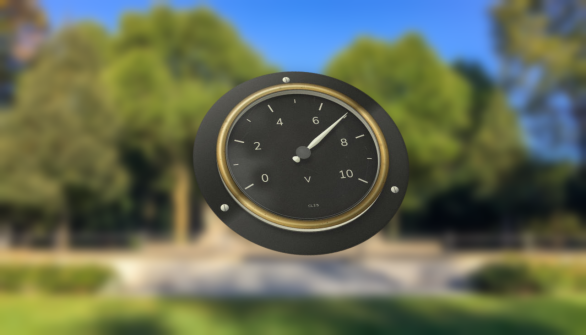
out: 7 V
